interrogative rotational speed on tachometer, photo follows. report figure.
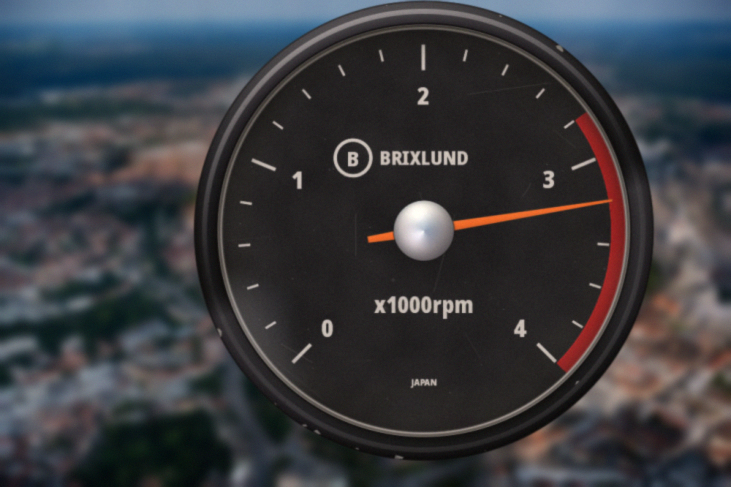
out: 3200 rpm
